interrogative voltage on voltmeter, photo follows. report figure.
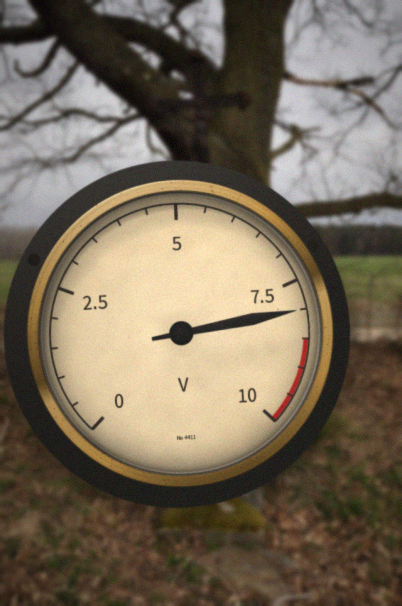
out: 8 V
